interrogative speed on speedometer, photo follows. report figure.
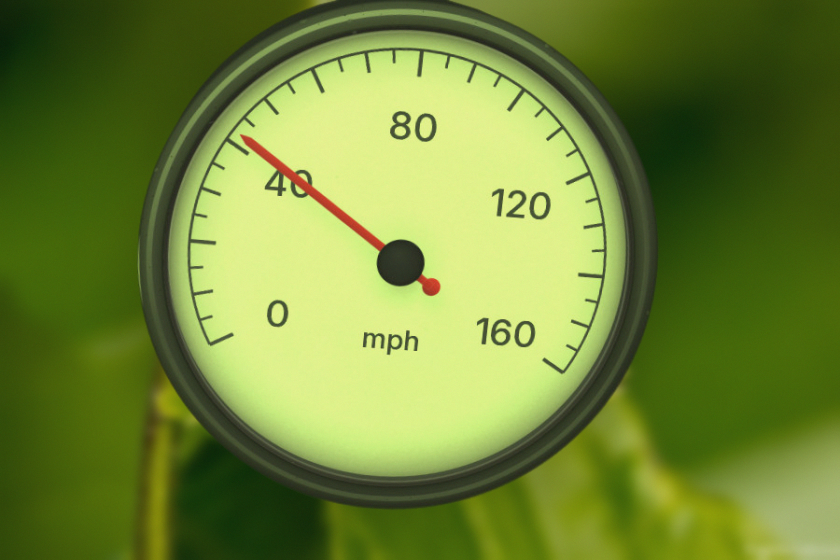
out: 42.5 mph
